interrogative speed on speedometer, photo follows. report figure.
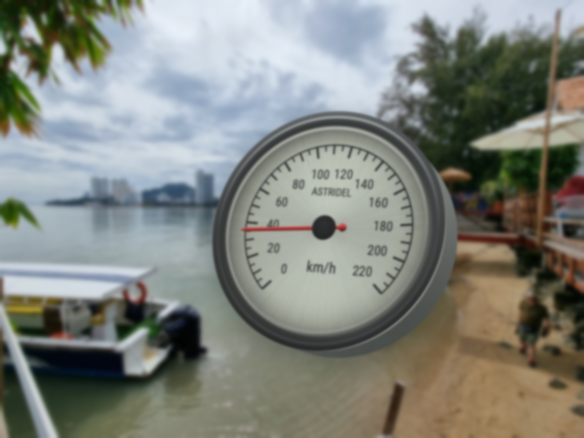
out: 35 km/h
